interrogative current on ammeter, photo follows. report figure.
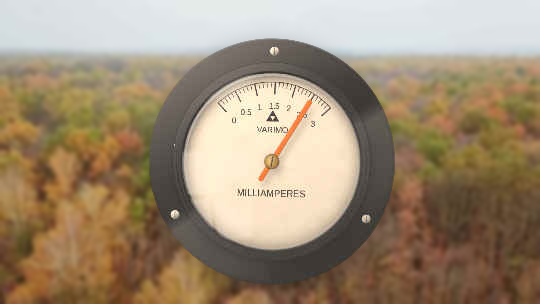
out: 2.5 mA
